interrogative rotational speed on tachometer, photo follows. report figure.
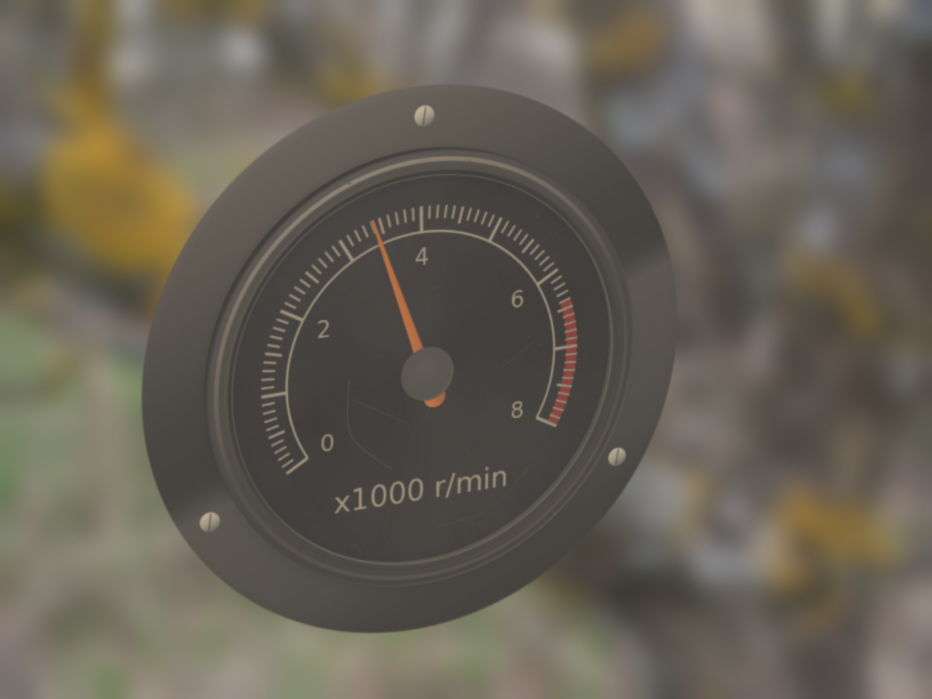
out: 3400 rpm
